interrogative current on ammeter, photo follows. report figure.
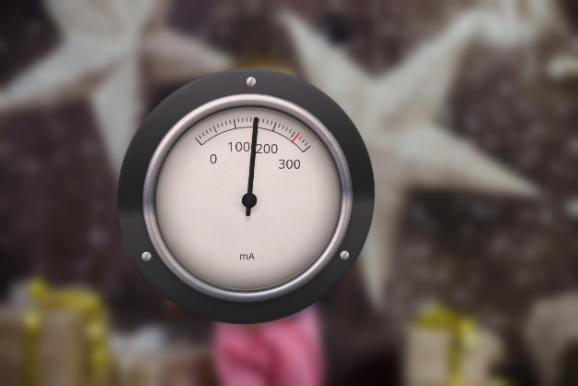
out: 150 mA
